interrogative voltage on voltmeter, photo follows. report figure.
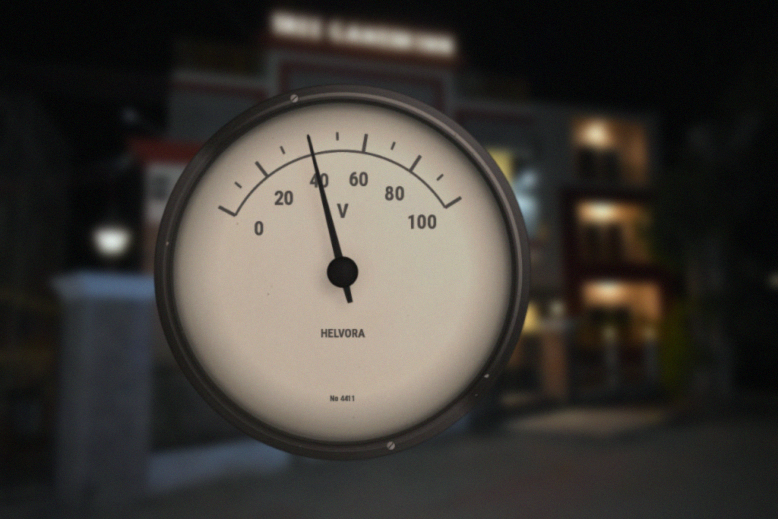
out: 40 V
